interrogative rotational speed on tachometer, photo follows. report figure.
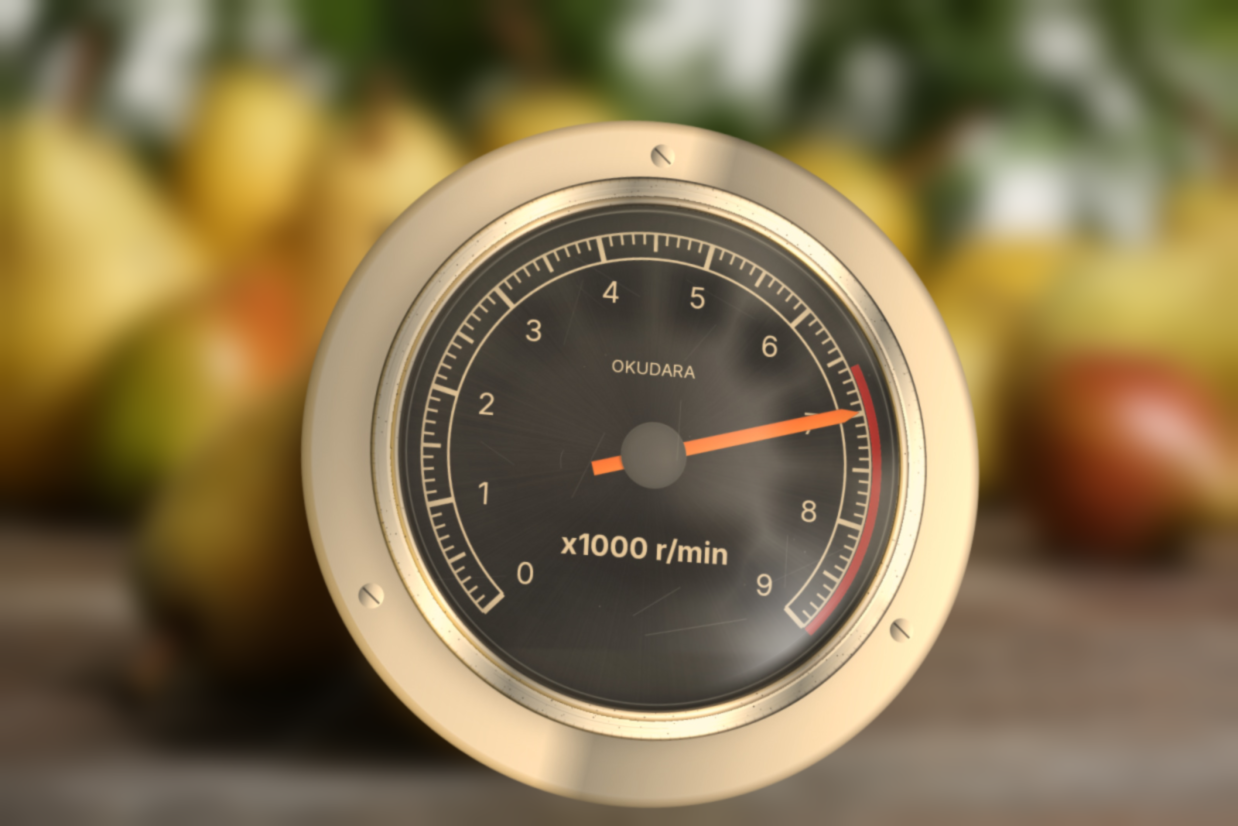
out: 7000 rpm
